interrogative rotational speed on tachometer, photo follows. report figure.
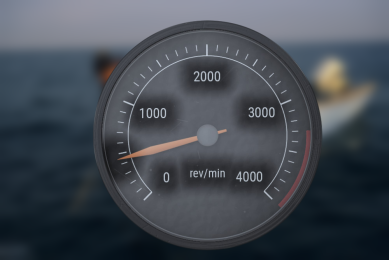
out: 450 rpm
